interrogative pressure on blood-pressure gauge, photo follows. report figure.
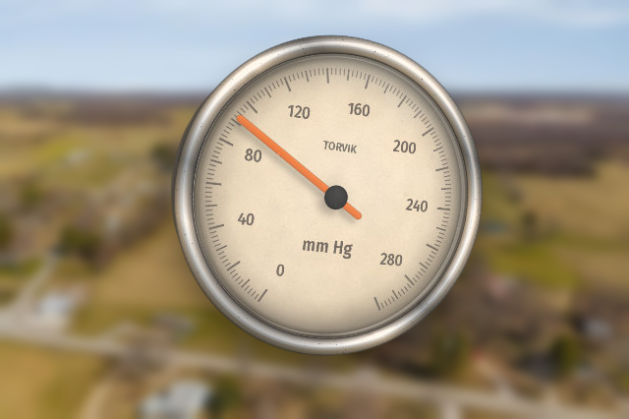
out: 92 mmHg
